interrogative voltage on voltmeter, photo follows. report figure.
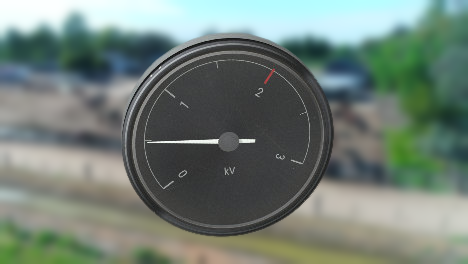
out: 0.5 kV
